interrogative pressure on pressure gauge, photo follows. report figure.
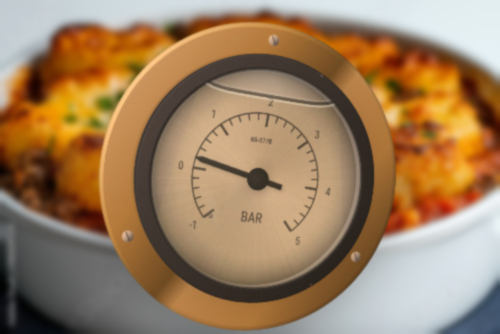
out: 0.2 bar
